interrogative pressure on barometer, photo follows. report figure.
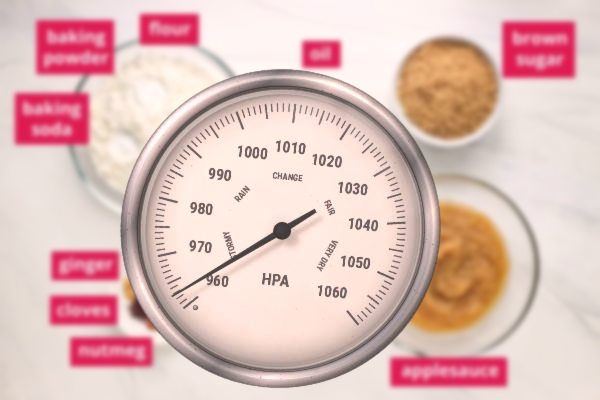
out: 963 hPa
